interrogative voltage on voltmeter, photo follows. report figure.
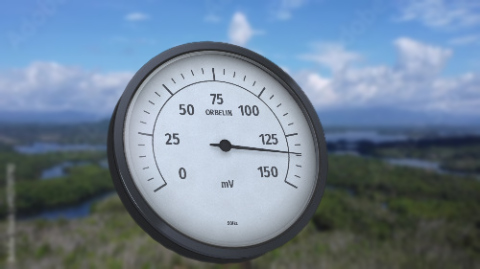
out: 135 mV
